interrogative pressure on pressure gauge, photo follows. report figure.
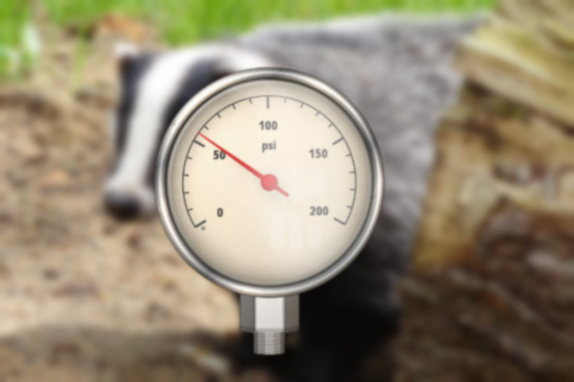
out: 55 psi
